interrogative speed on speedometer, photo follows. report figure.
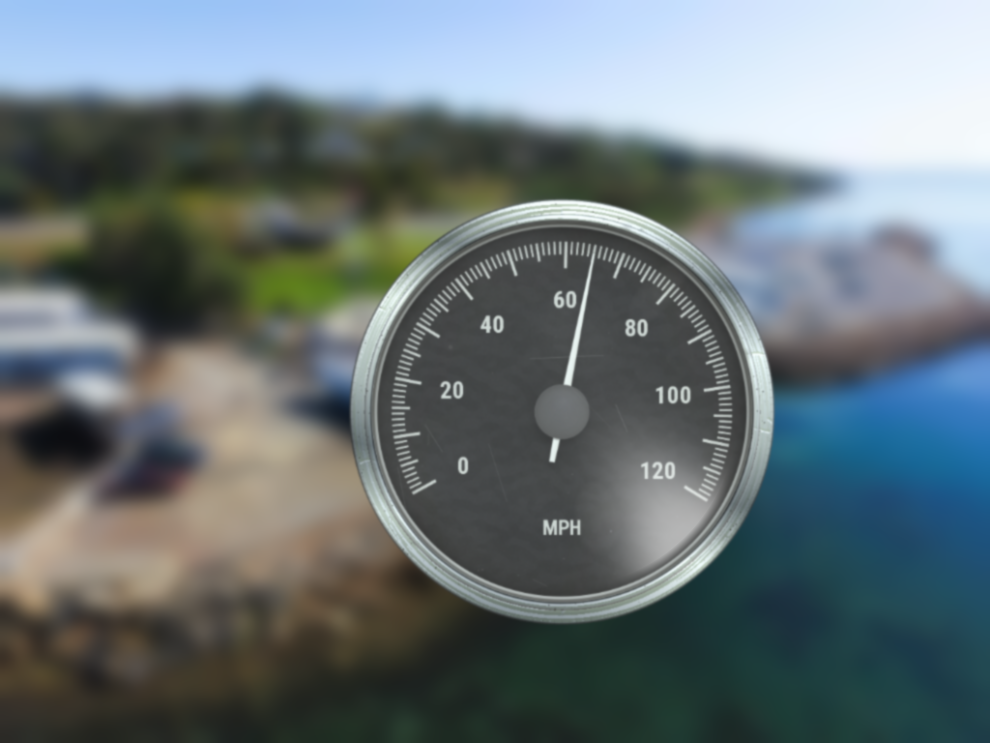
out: 65 mph
